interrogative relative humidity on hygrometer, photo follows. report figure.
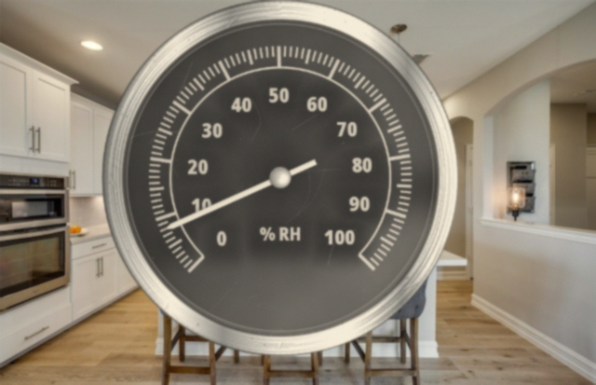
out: 8 %
